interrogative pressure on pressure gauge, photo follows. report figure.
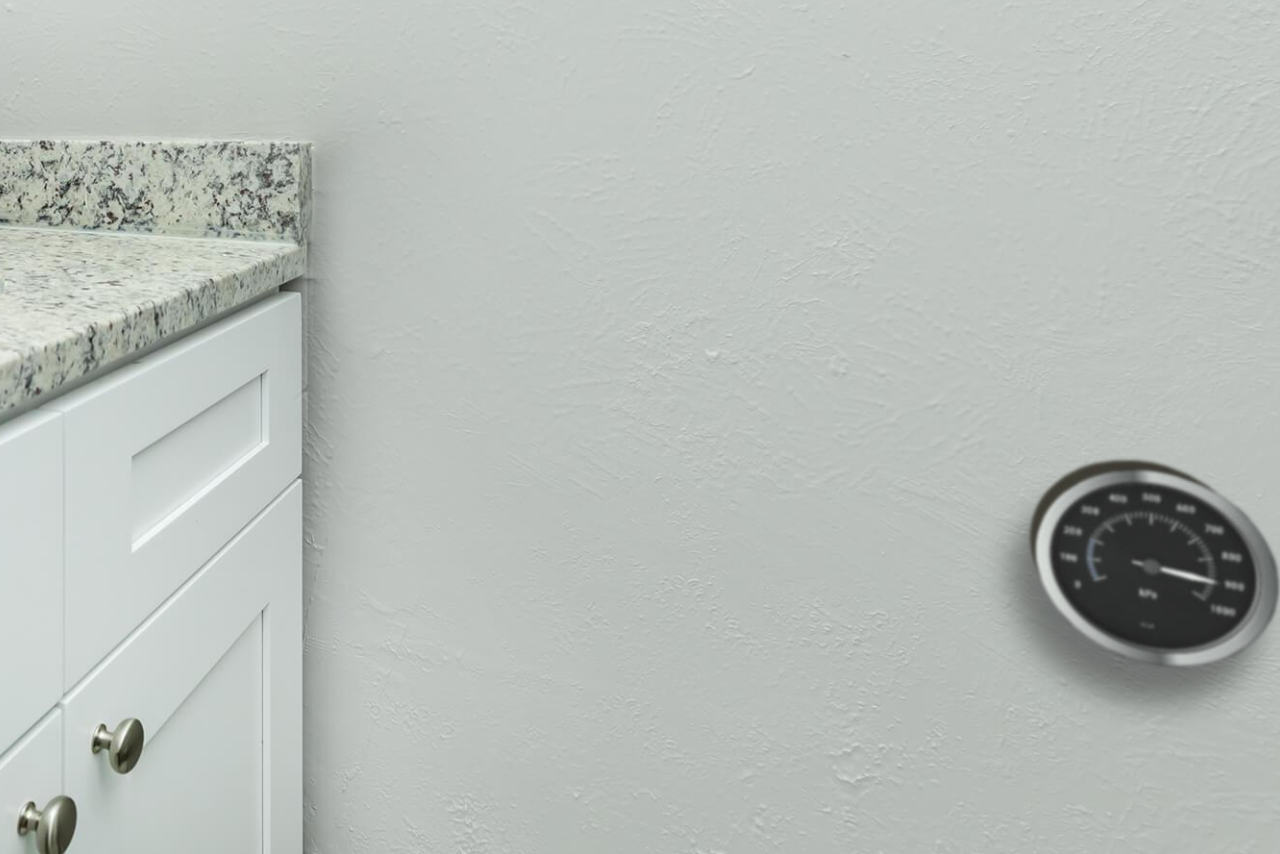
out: 900 kPa
